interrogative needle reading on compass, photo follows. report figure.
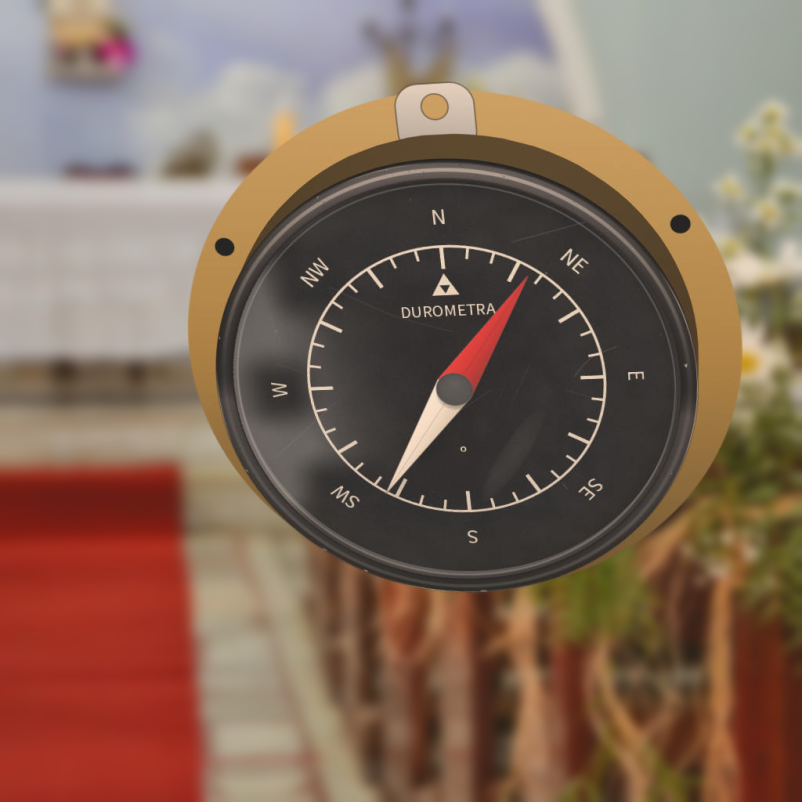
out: 35 °
